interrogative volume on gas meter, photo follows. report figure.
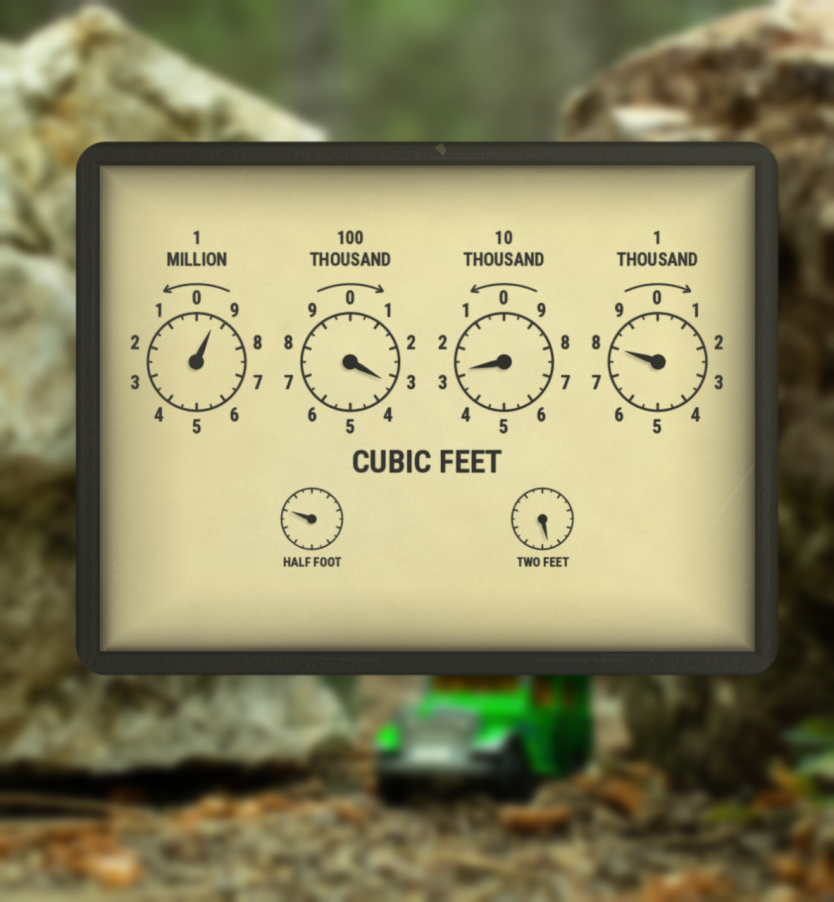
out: 932800 ft³
